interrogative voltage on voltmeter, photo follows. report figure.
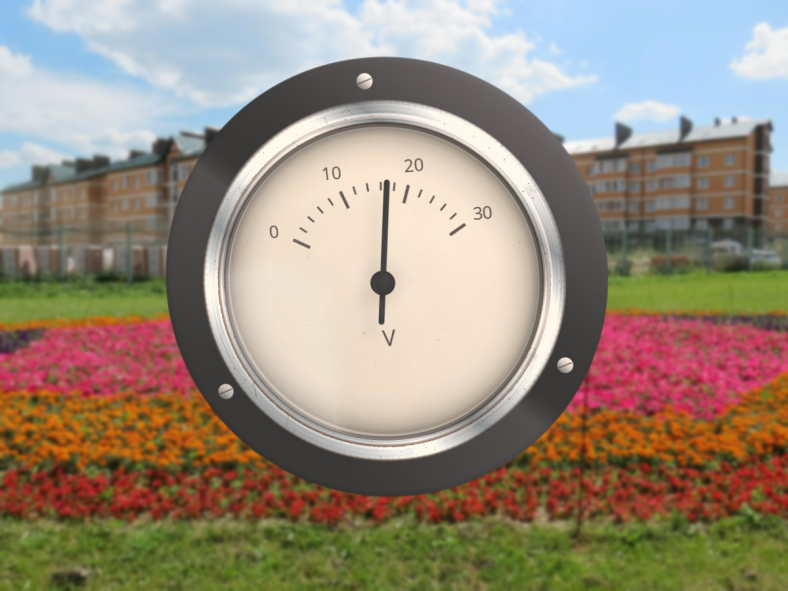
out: 17 V
